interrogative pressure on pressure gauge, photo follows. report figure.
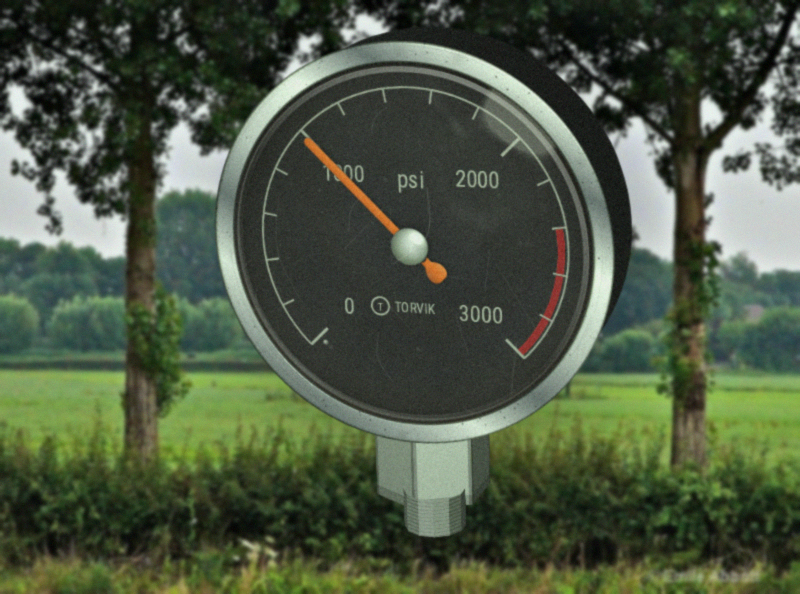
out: 1000 psi
